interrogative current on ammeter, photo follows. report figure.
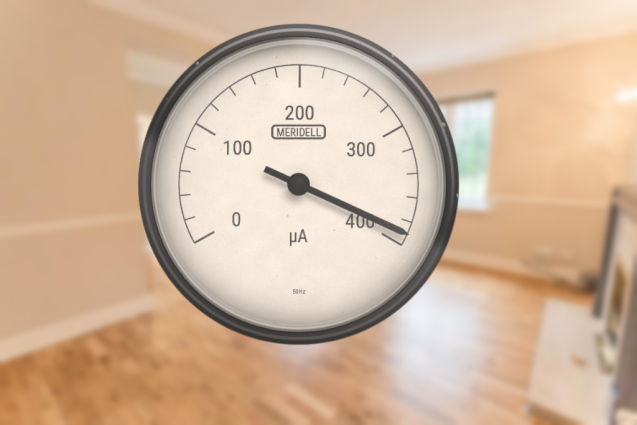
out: 390 µA
